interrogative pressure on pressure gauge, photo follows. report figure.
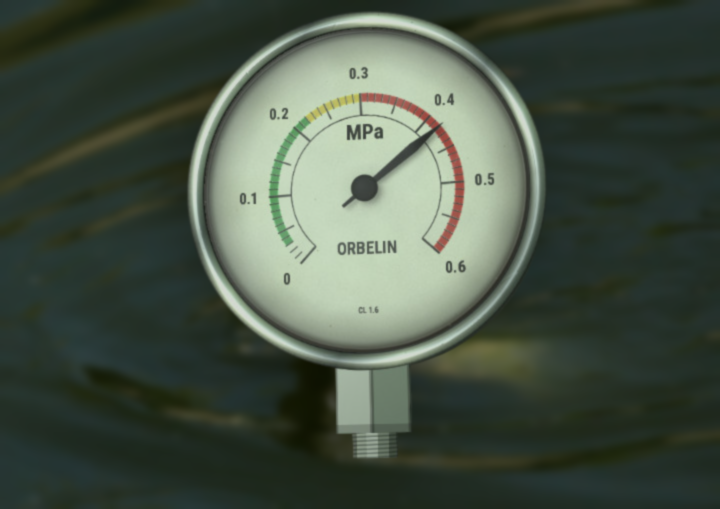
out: 0.42 MPa
